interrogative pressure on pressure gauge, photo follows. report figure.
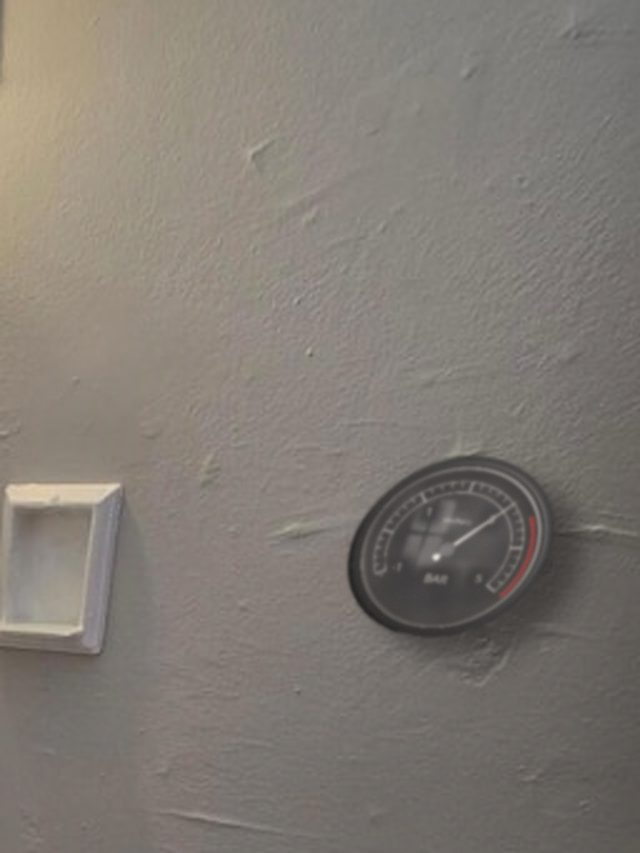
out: 3 bar
